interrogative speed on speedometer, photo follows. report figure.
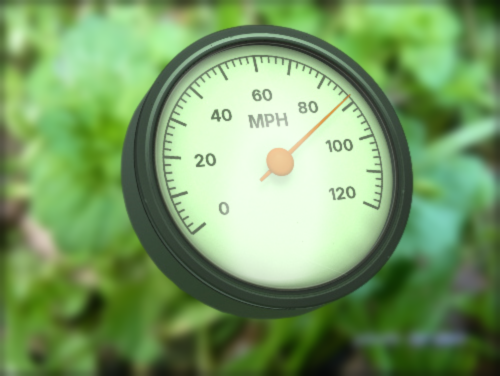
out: 88 mph
